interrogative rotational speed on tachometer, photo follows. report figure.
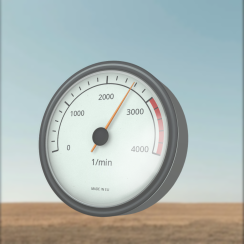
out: 2600 rpm
